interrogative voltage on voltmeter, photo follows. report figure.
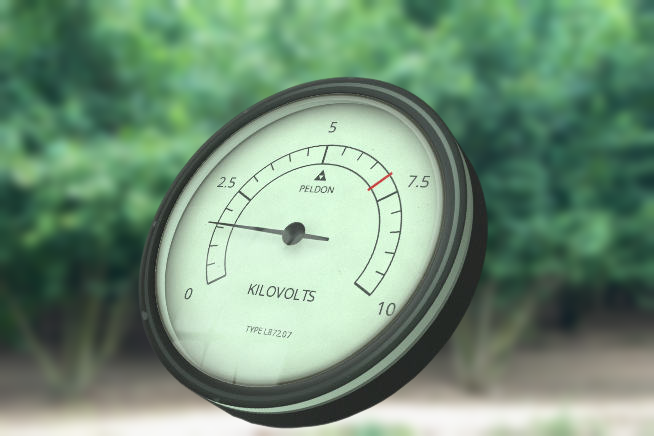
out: 1.5 kV
